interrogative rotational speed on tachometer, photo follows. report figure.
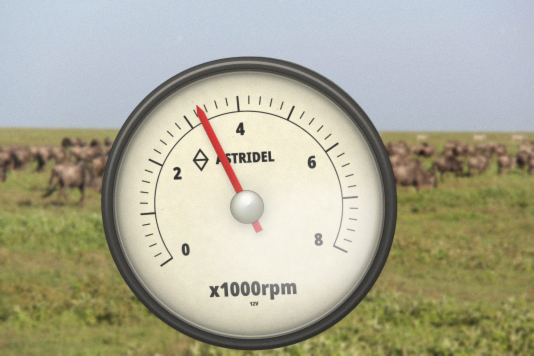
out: 3300 rpm
